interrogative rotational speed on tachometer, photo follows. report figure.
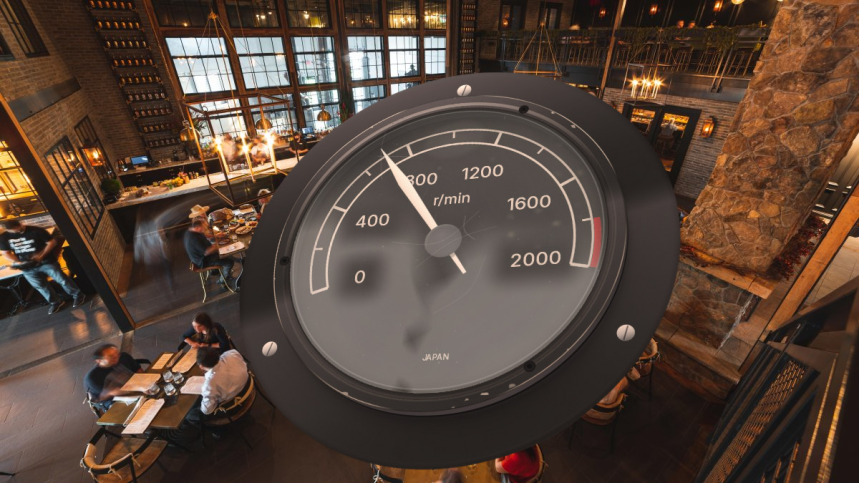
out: 700 rpm
